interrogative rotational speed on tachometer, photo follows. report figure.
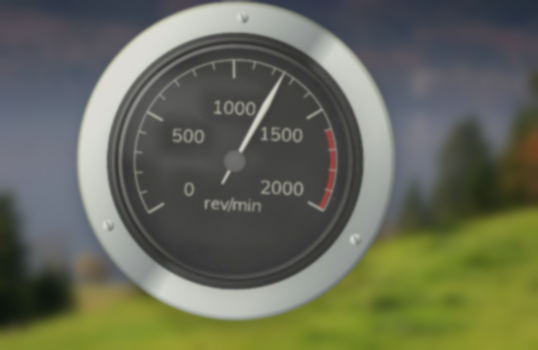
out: 1250 rpm
